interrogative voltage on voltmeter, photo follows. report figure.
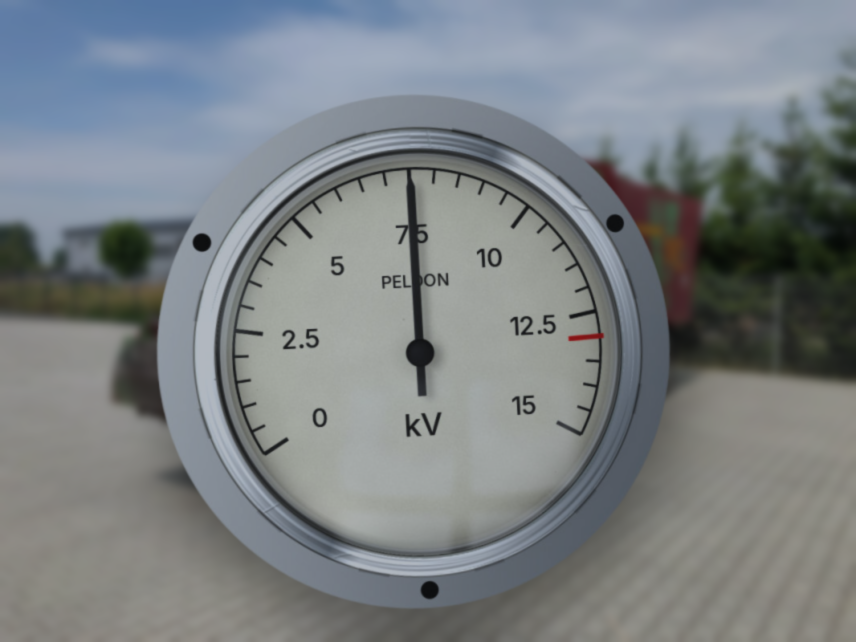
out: 7.5 kV
